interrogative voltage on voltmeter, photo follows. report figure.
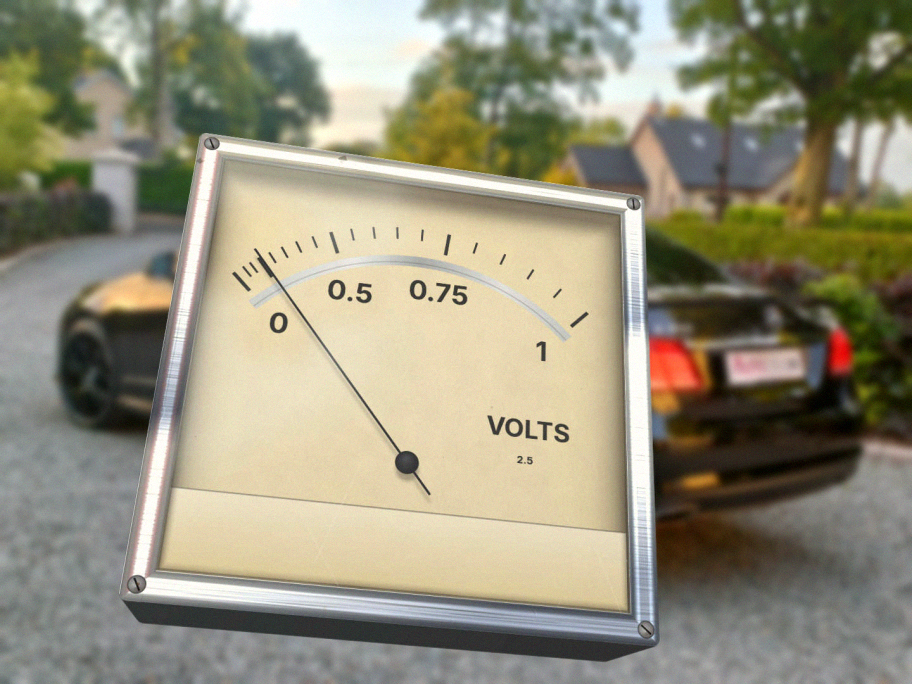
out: 0.25 V
